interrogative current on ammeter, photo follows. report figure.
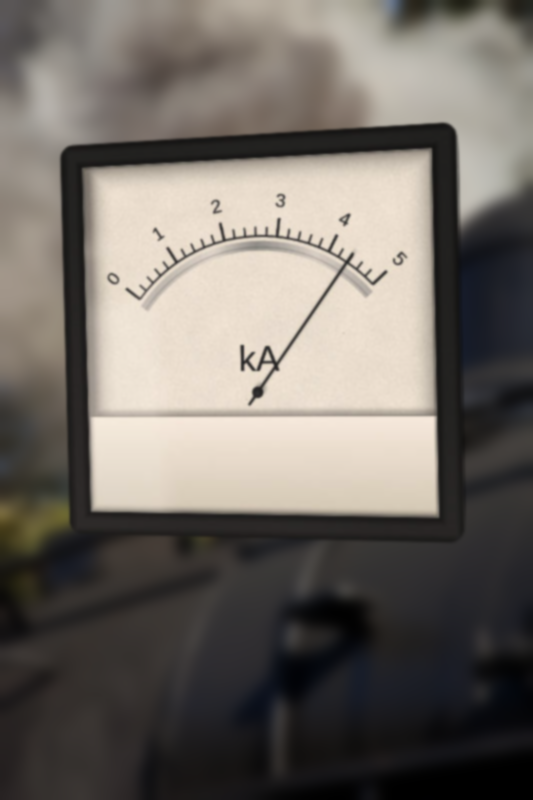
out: 4.4 kA
